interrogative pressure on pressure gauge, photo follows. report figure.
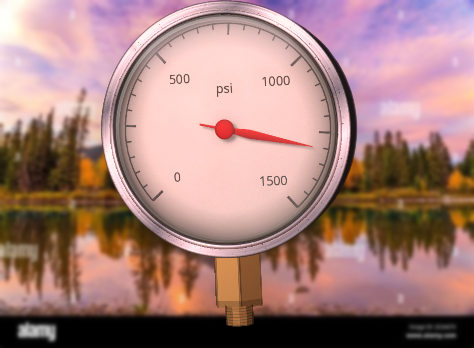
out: 1300 psi
